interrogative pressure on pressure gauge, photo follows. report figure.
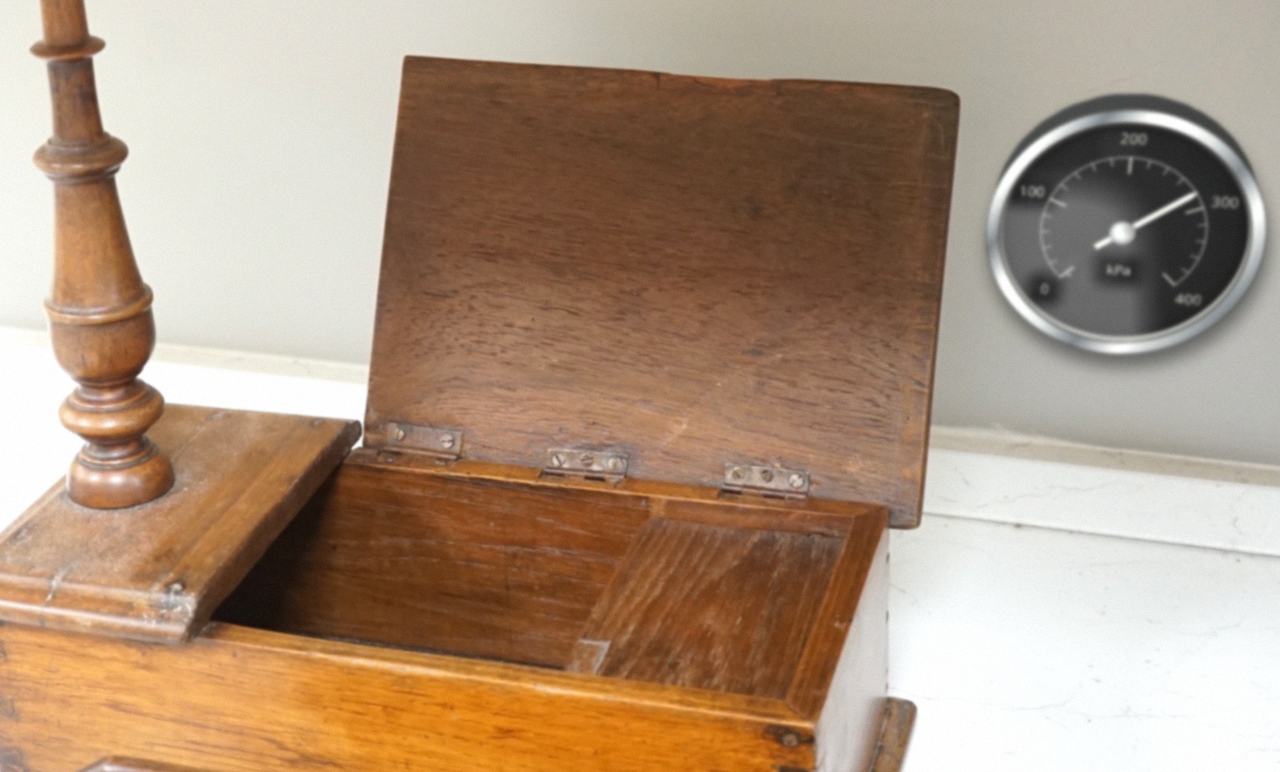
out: 280 kPa
